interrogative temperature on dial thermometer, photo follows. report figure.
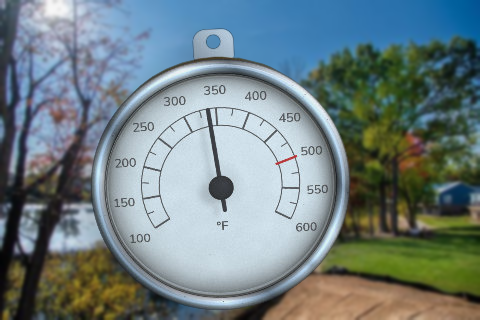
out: 337.5 °F
